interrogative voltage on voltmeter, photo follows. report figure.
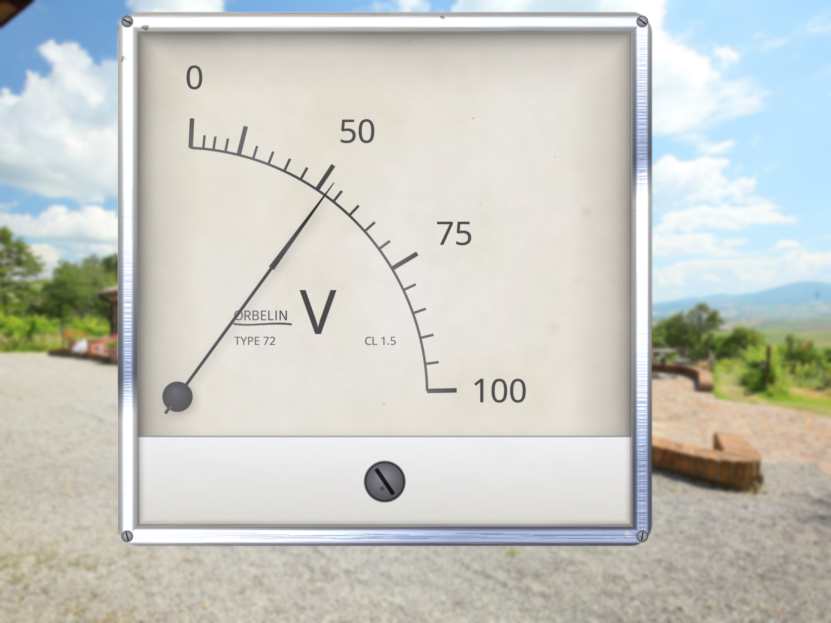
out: 52.5 V
